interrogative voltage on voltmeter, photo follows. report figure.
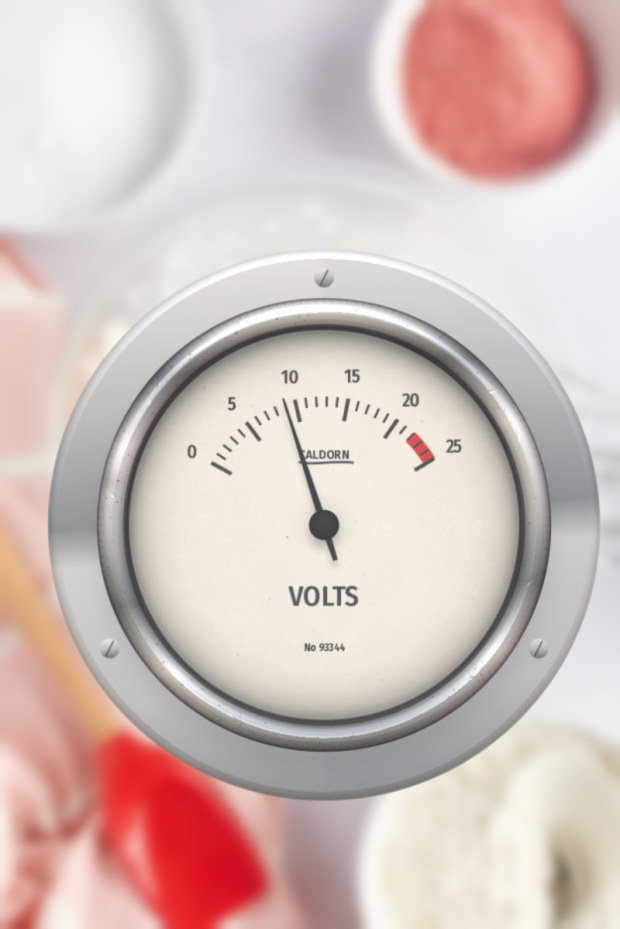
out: 9 V
